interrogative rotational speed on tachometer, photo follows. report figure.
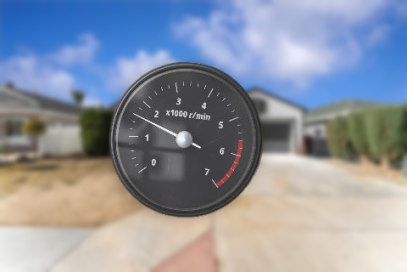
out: 1600 rpm
